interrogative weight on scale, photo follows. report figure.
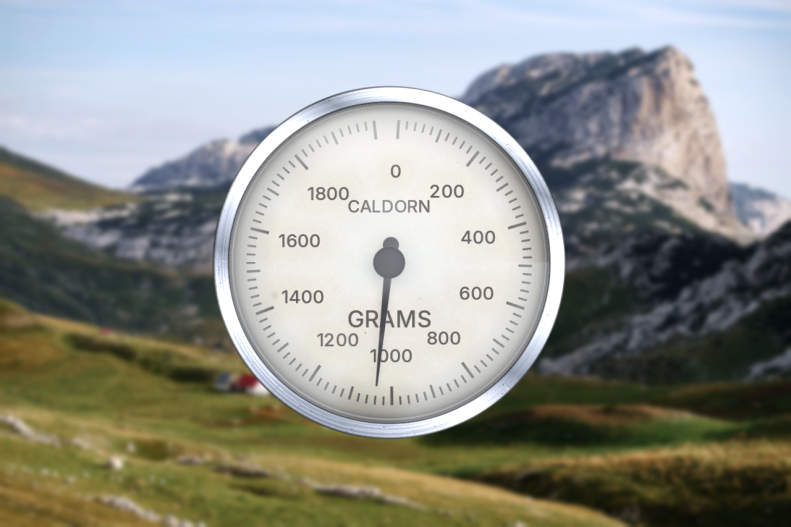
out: 1040 g
